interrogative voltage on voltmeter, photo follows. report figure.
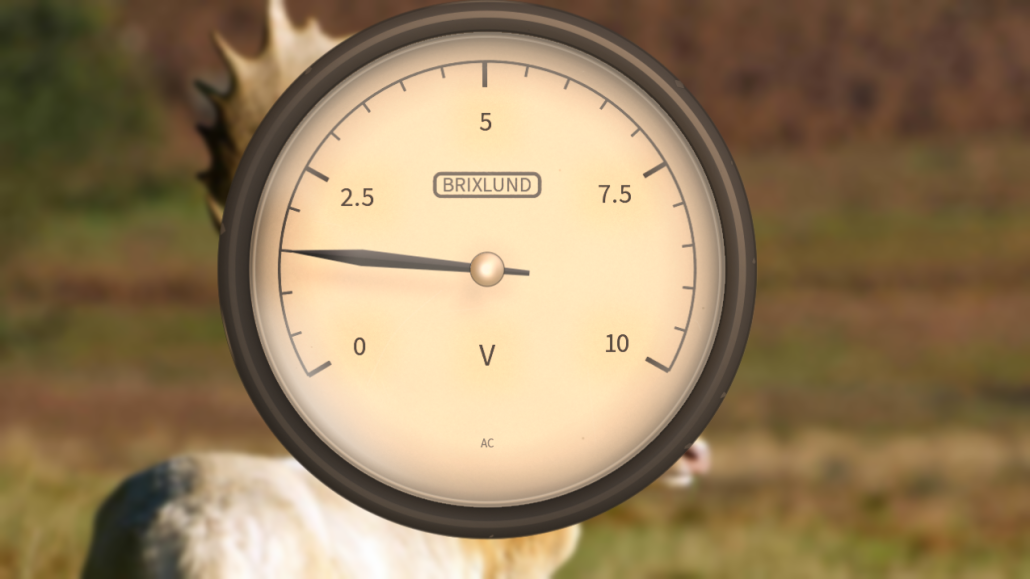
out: 1.5 V
